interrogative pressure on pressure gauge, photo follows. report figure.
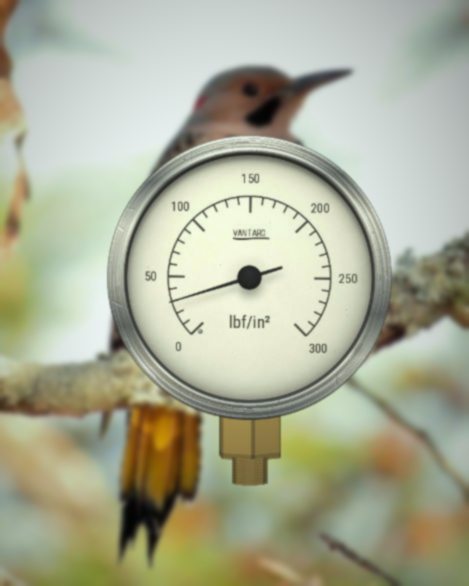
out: 30 psi
